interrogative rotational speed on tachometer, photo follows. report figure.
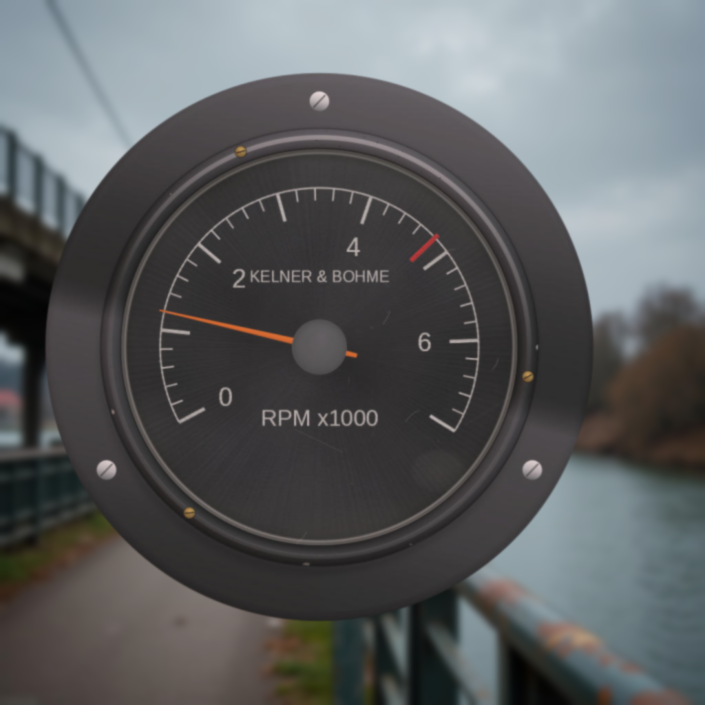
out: 1200 rpm
